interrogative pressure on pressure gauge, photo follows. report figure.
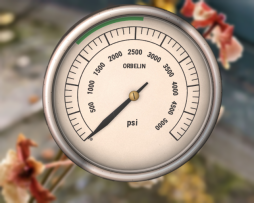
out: 0 psi
